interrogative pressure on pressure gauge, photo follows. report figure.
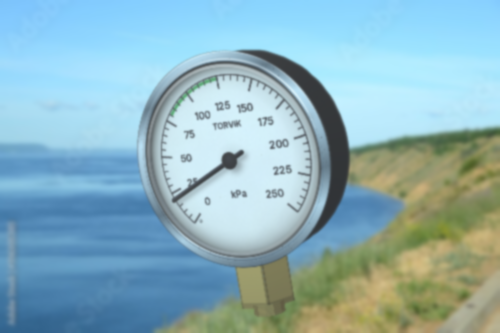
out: 20 kPa
